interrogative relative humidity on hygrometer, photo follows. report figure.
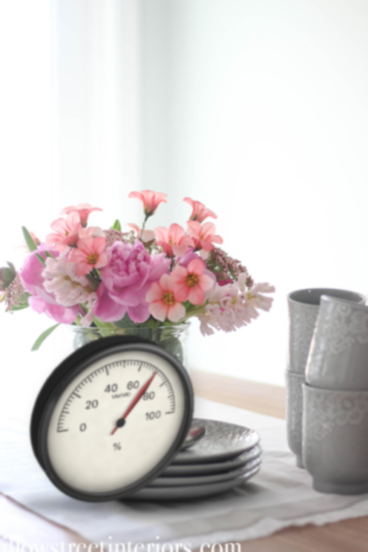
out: 70 %
